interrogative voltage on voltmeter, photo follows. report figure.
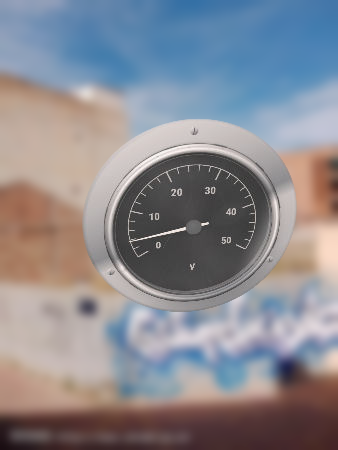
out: 4 V
